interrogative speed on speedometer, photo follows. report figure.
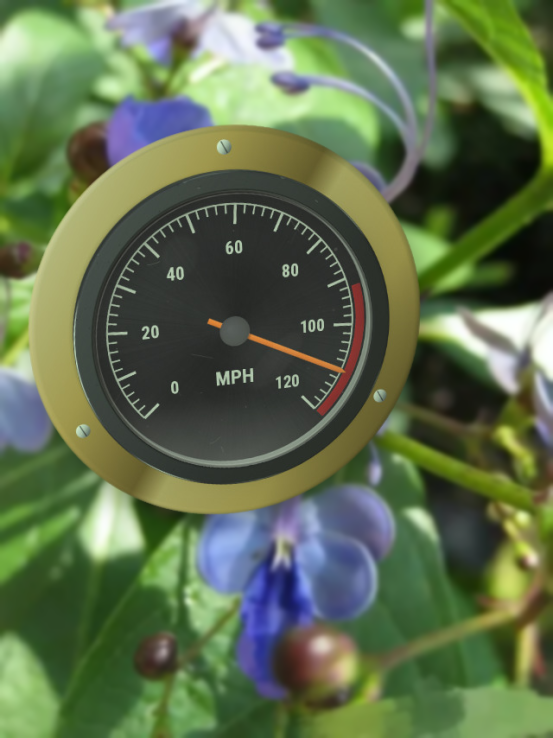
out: 110 mph
